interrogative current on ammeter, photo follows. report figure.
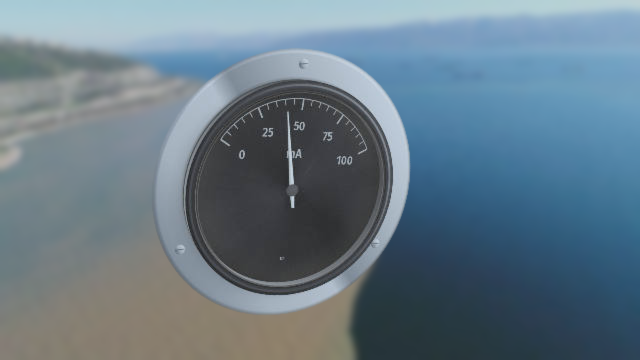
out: 40 mA
